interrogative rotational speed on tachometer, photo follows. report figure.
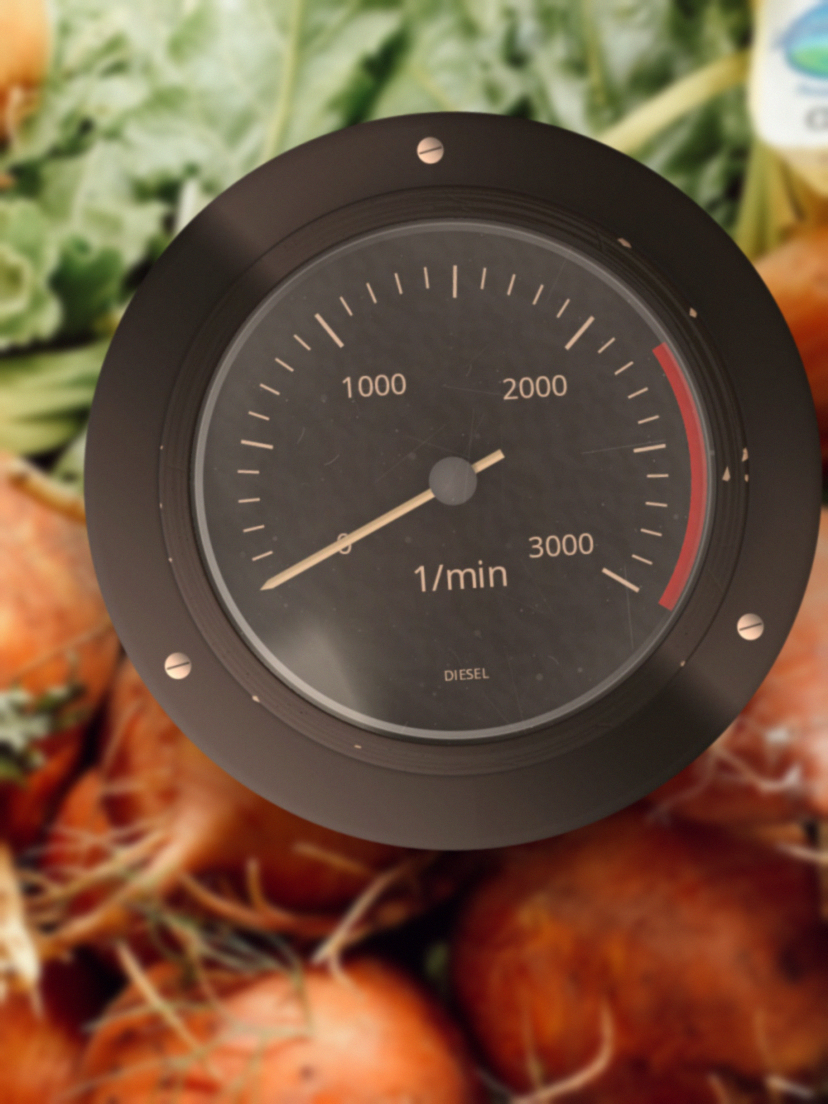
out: 0 rpm
